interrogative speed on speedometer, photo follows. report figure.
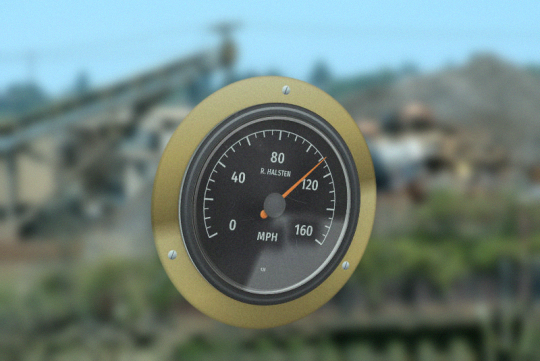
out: 110 mph
